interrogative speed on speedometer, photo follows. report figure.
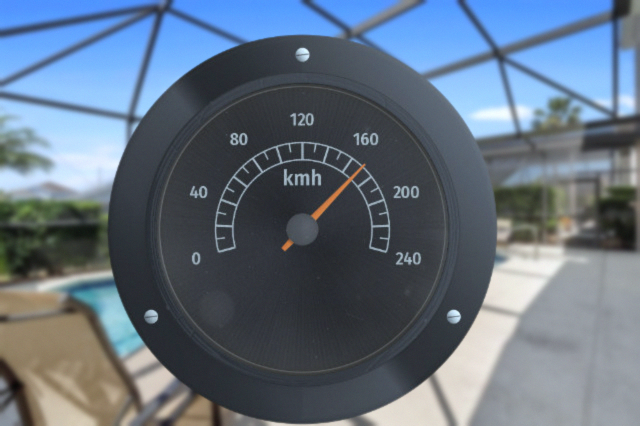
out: 170 km/h
